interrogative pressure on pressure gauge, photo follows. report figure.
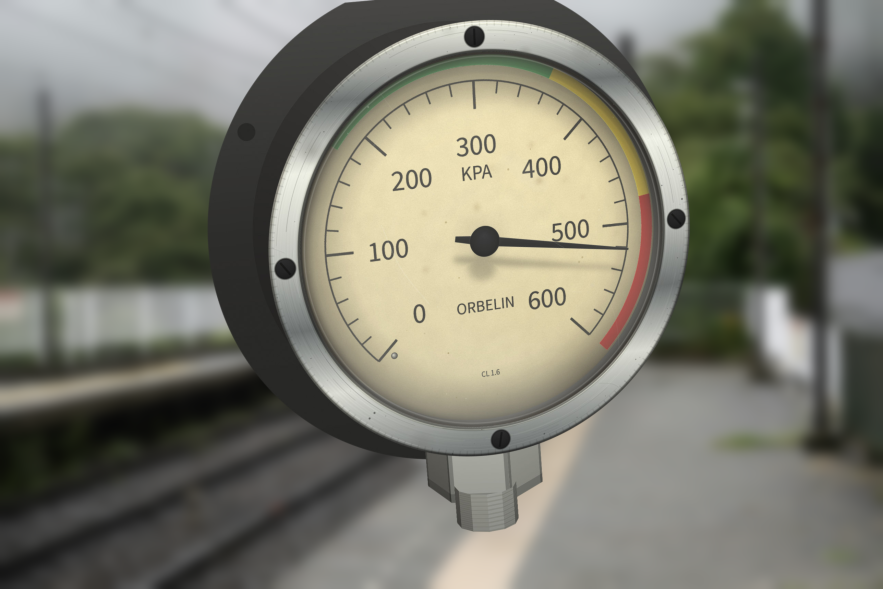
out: 520 kPa
